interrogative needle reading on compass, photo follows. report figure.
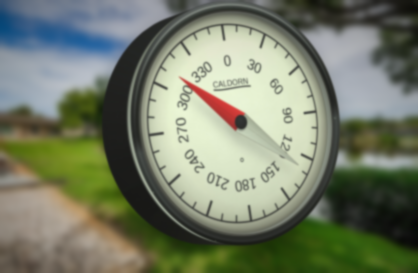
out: 310 °
